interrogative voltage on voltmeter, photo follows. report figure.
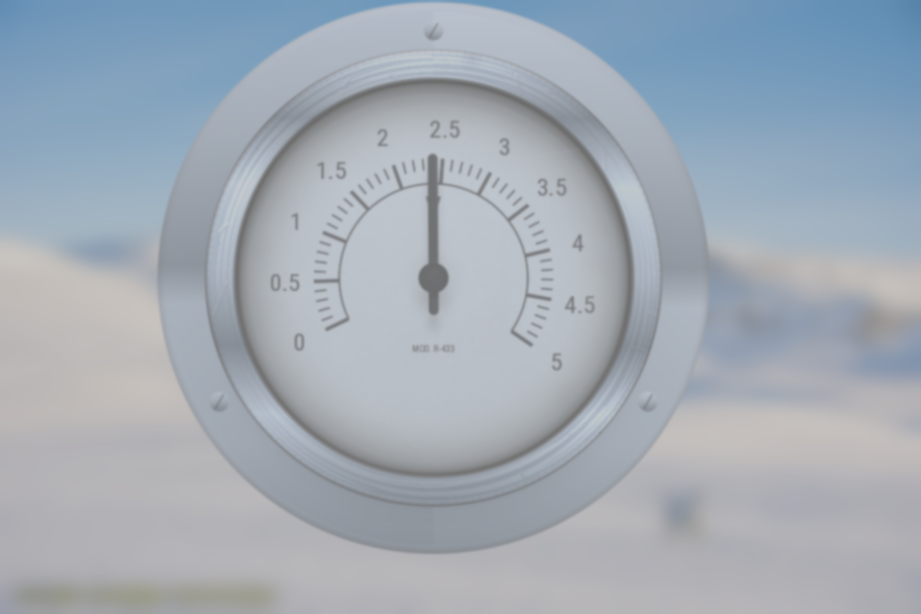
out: 2.4 V
